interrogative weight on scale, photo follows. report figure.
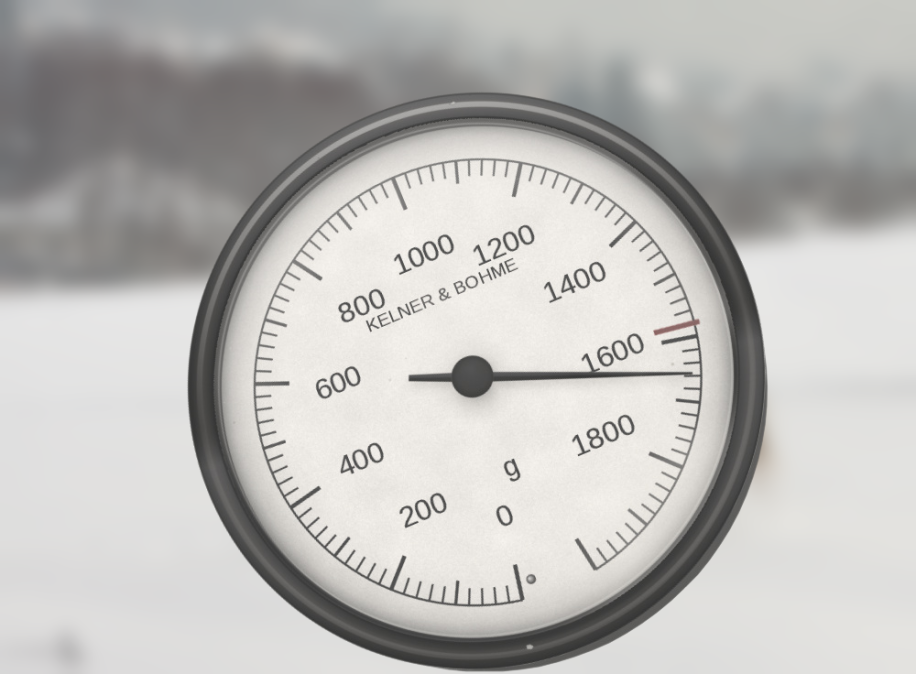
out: 1660 g
